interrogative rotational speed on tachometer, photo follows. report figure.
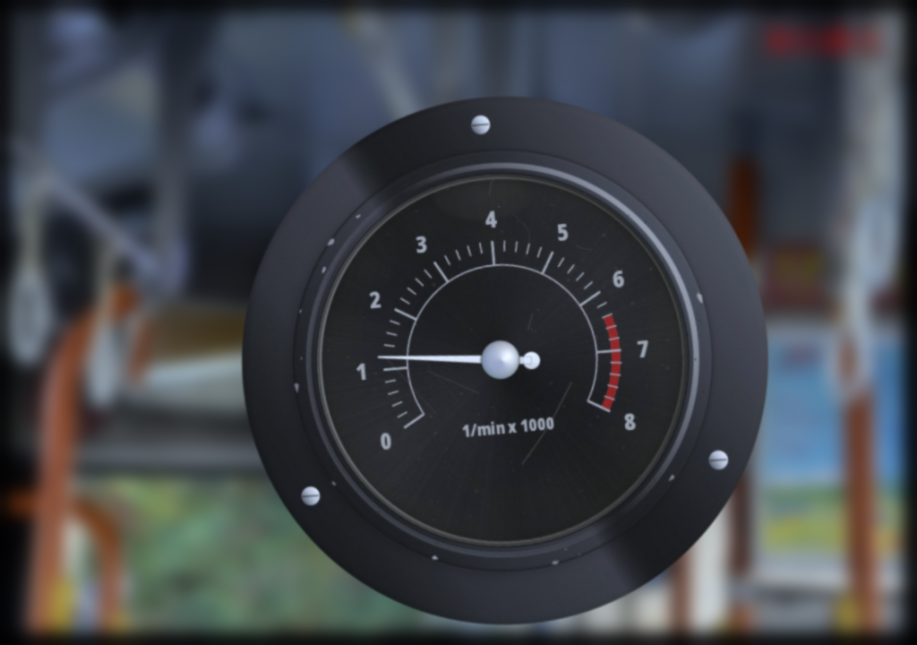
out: 1200 rpm
